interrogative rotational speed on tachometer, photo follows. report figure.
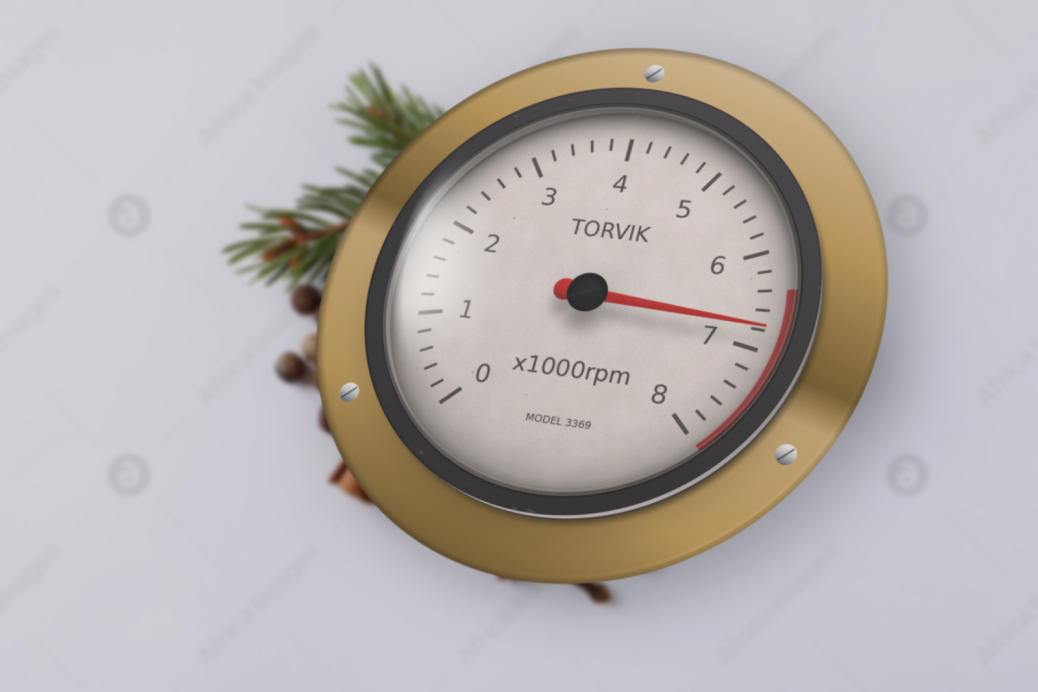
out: 6800 rpm
